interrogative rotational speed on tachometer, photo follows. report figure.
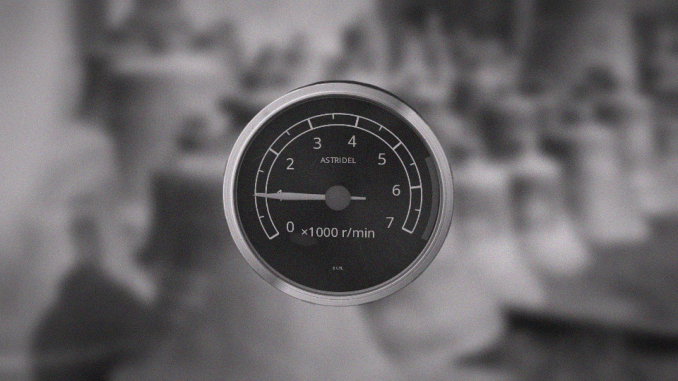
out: 1000 rpm
